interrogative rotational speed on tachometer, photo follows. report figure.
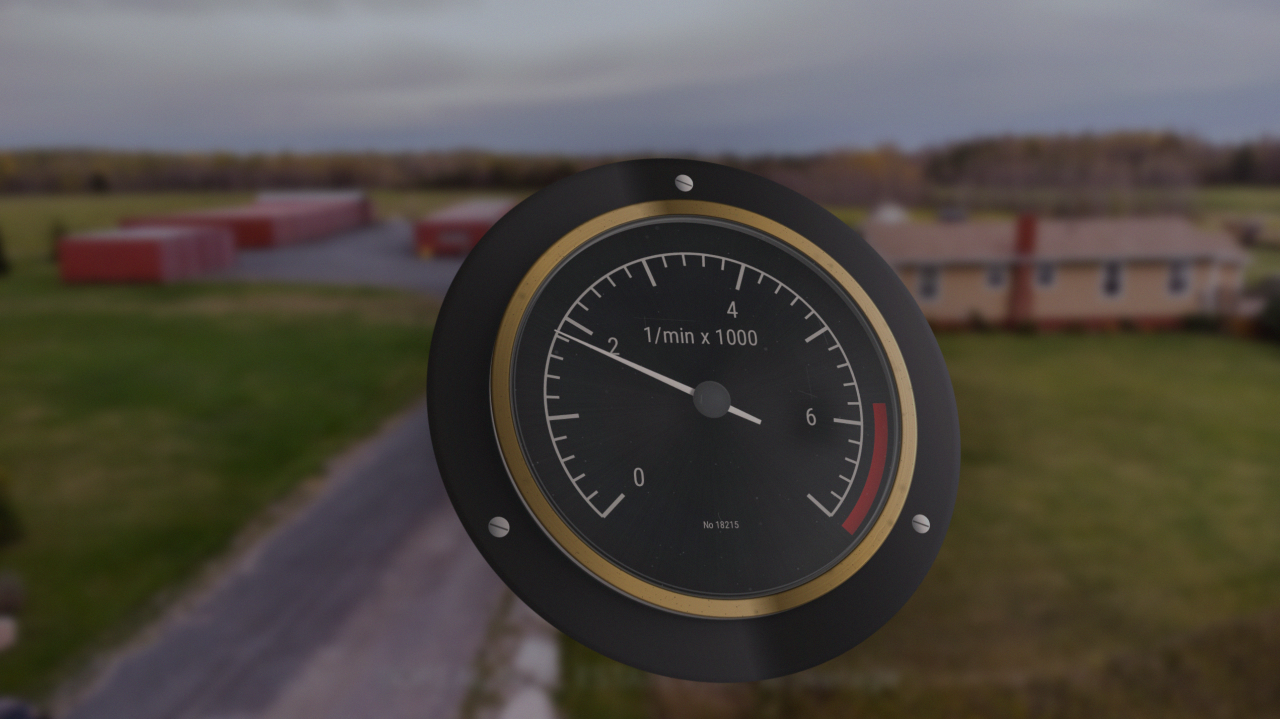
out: 1800 rpm
